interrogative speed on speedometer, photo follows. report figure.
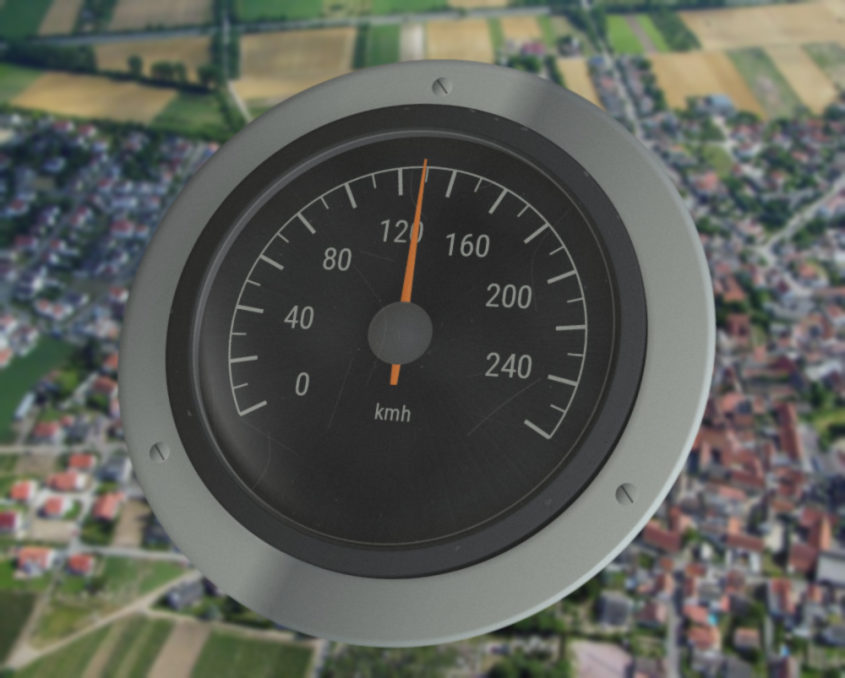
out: 130 km/h
